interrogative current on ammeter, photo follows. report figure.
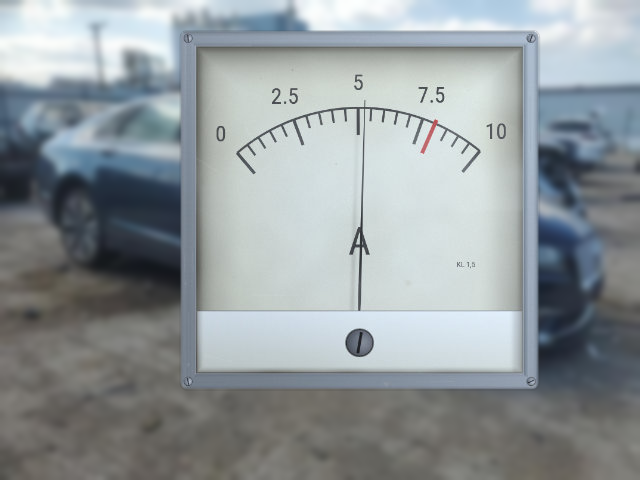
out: 5.25 A
